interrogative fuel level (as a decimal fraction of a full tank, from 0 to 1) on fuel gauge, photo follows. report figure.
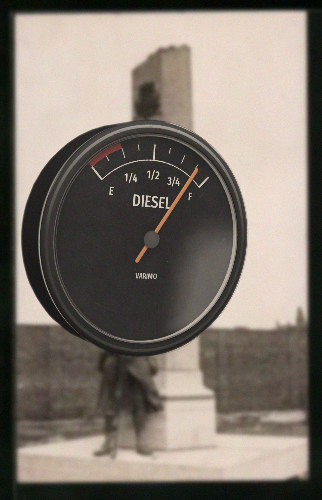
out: 0.875
